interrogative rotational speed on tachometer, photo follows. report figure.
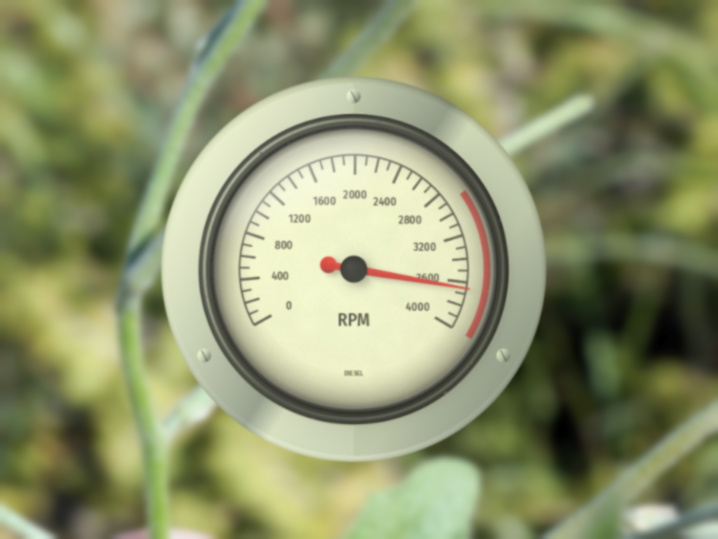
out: 3650 rpm
